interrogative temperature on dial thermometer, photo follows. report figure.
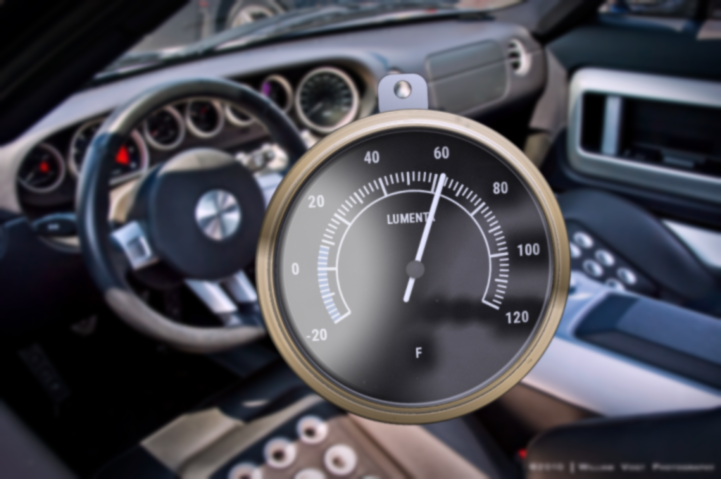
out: 62 °F
